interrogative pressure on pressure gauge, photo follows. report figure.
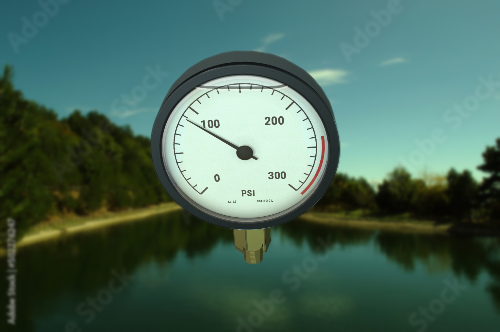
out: 90 psi
